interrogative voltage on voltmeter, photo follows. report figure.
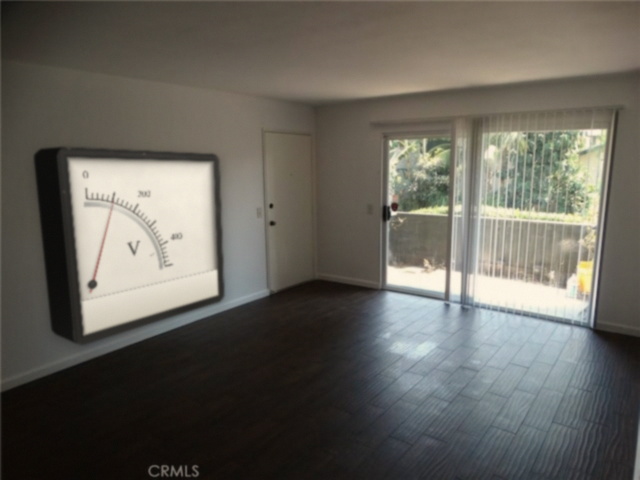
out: 100 V
